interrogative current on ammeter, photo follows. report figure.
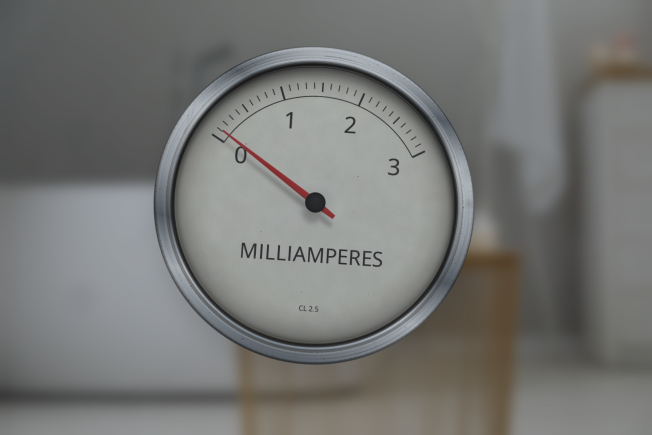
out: 0.1 mA
